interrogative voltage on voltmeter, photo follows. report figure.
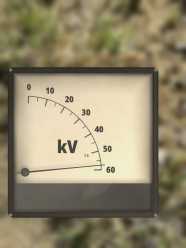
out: 57.5 kV
